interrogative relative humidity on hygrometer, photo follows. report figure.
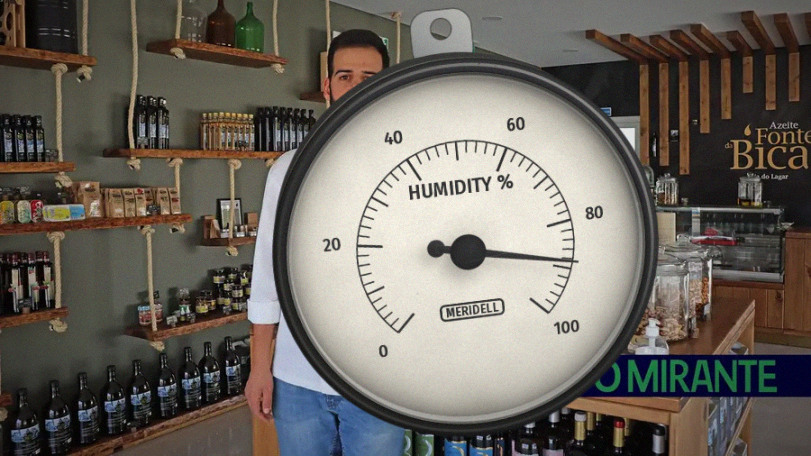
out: 88 %
